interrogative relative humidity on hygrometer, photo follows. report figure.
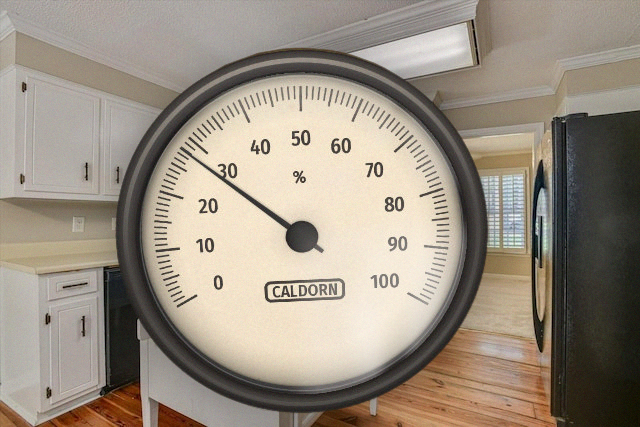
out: 28 %
